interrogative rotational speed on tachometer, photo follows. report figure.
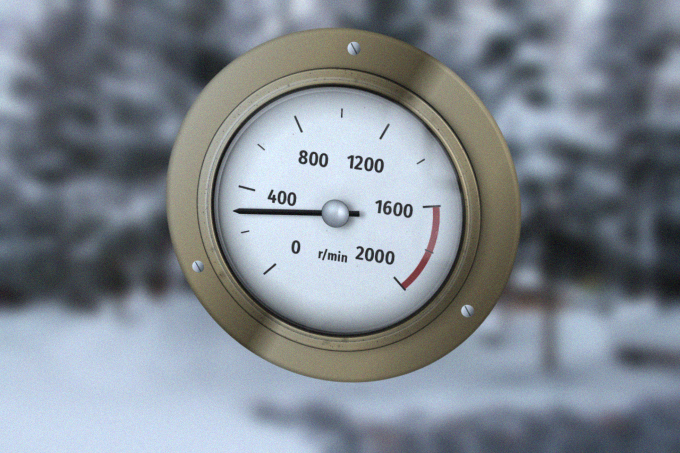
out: 300 rpm
